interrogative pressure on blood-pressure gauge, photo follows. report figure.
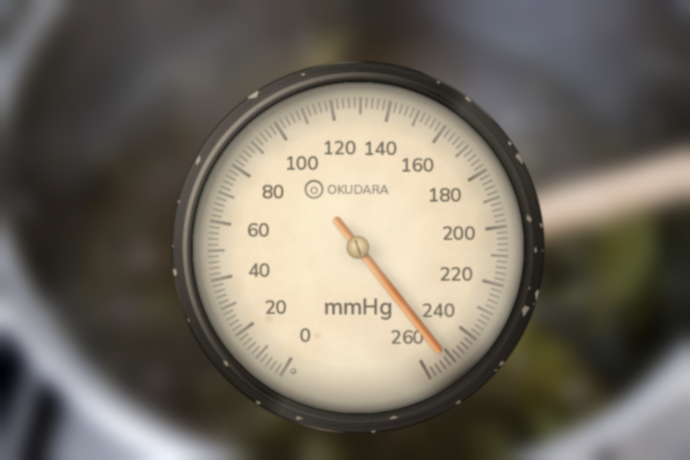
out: 252 mmHg
